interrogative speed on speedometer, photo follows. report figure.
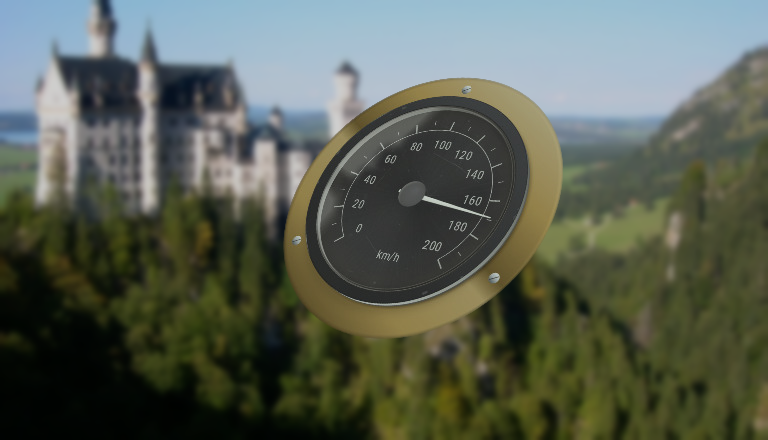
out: 170 km/h
